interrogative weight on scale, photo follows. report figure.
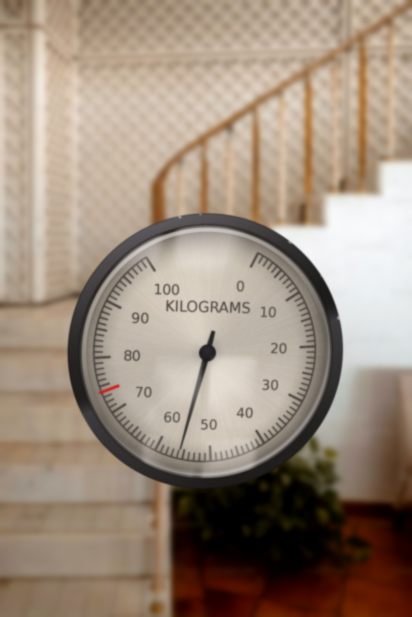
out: 56 kg
